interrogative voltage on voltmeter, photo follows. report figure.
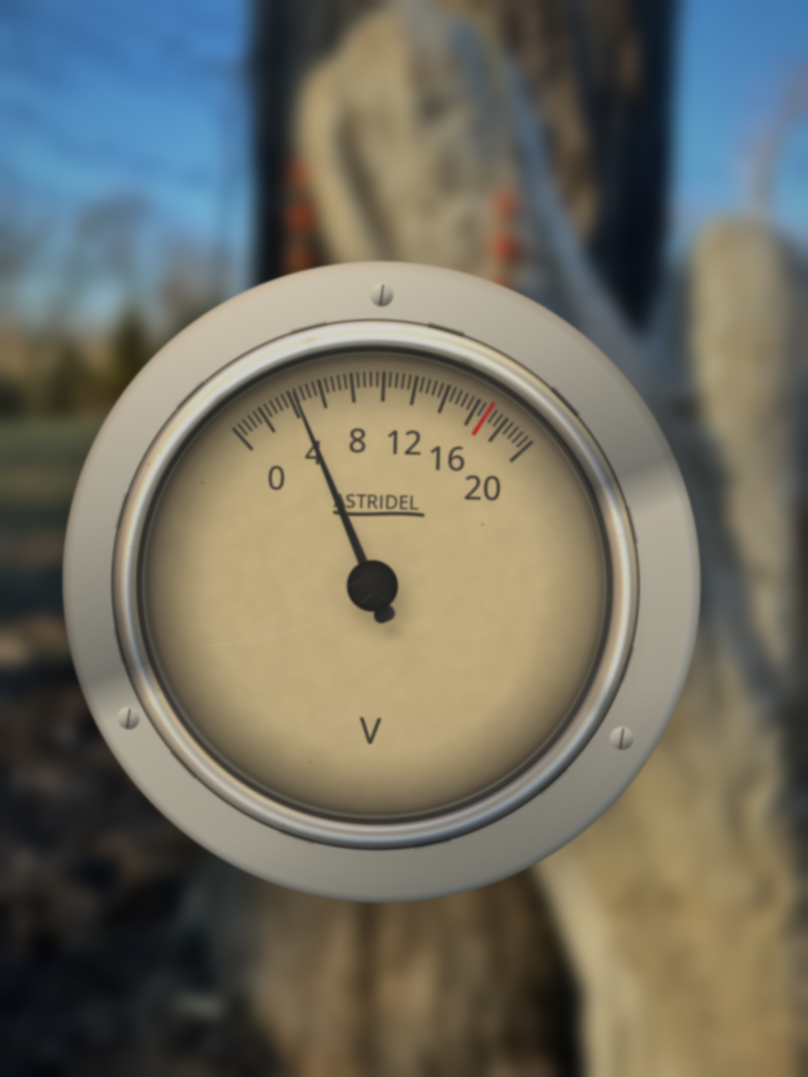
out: 4.4 V
